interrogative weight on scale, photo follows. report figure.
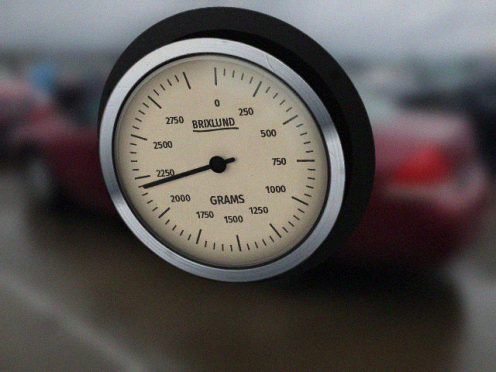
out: 2200 g
